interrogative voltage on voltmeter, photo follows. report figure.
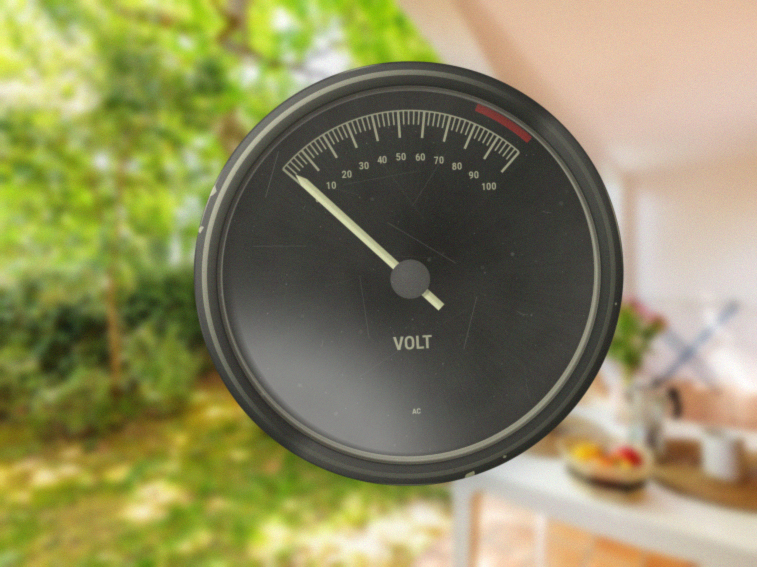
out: 2 V
